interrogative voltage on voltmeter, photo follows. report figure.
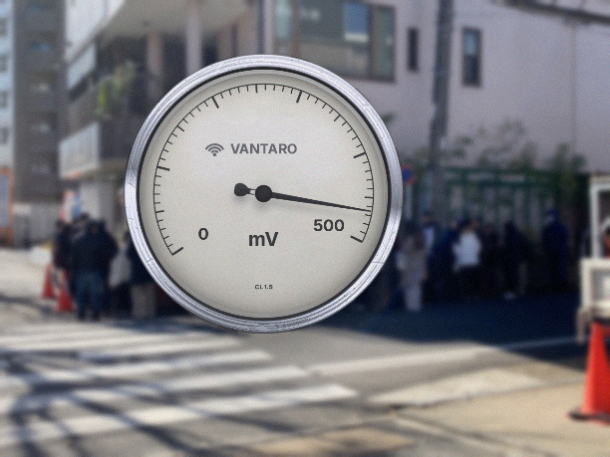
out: 465 mV
